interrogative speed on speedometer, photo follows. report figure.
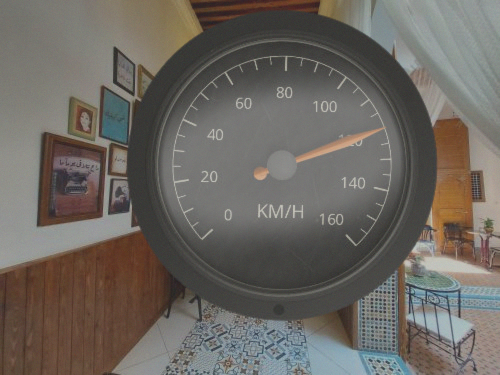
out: 120 km/h
